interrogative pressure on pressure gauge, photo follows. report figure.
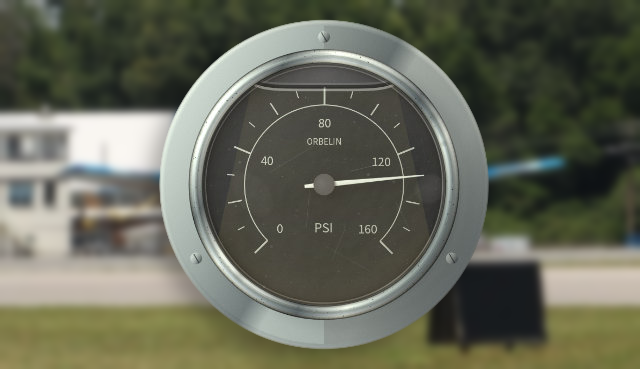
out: 130 psi
